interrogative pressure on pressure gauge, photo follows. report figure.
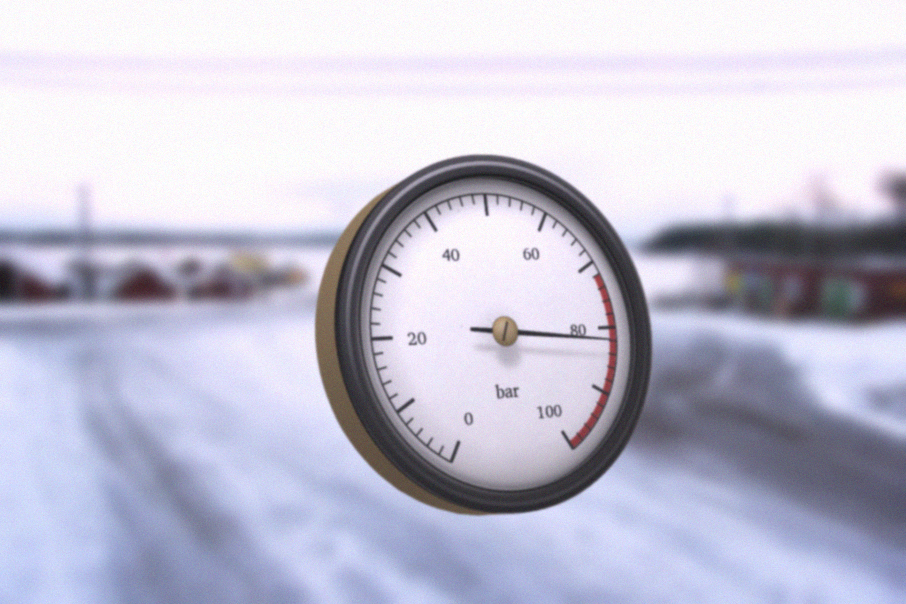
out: 82 bar
